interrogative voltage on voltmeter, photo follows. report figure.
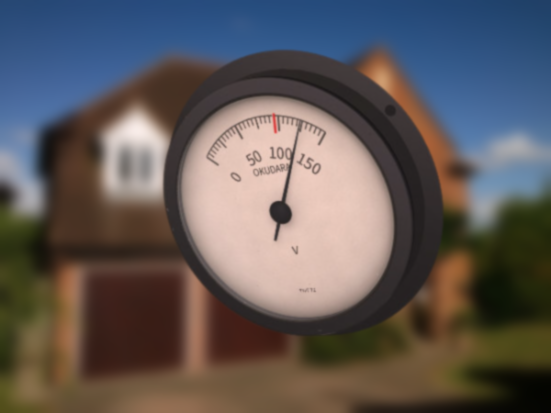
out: 125 V
